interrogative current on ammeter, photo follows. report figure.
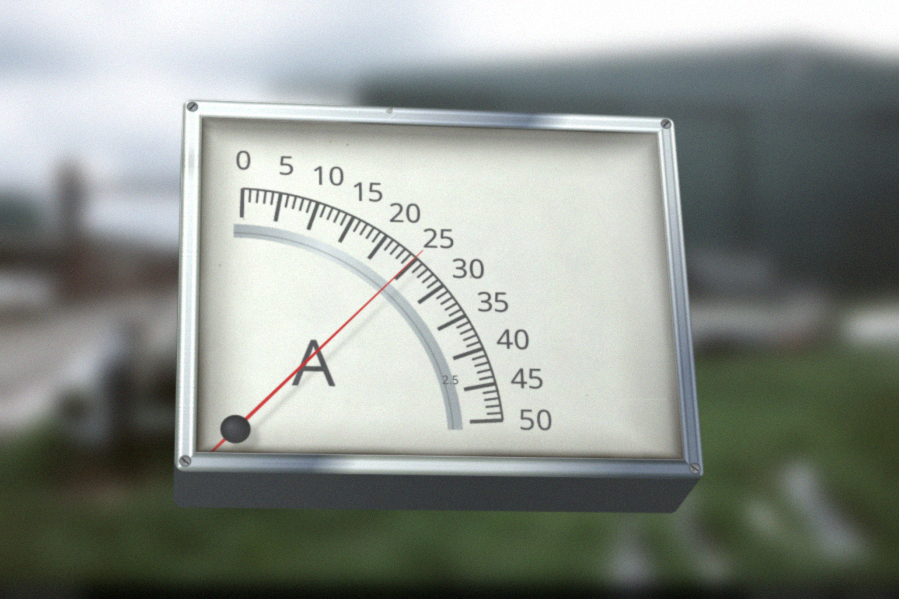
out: 25 A
